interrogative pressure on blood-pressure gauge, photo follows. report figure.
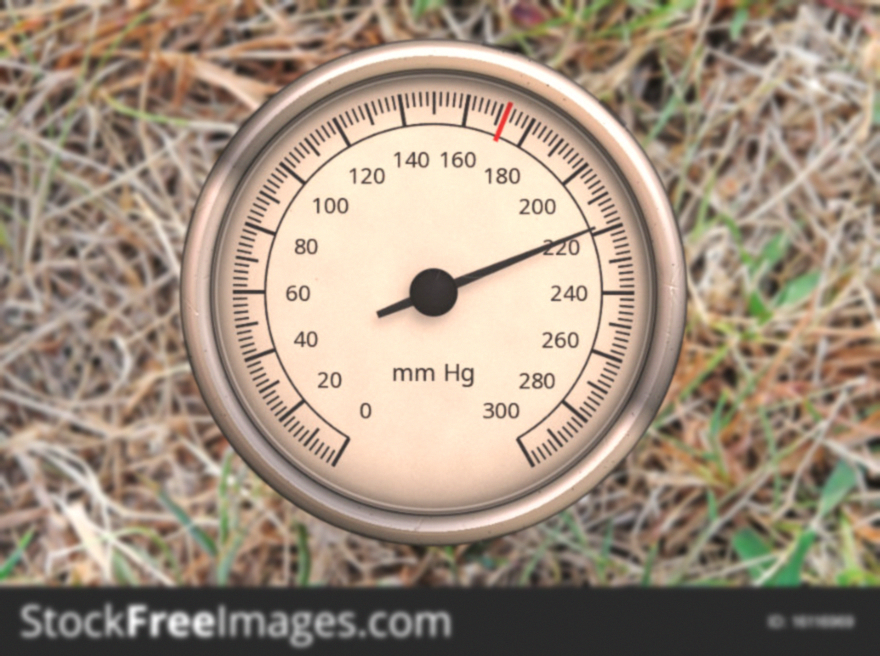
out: 218 mmHg
